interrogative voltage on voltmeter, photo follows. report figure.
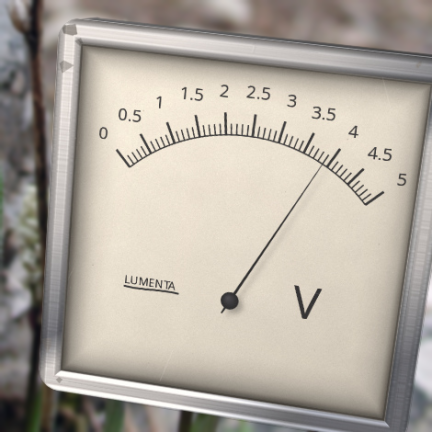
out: 3.9 V
